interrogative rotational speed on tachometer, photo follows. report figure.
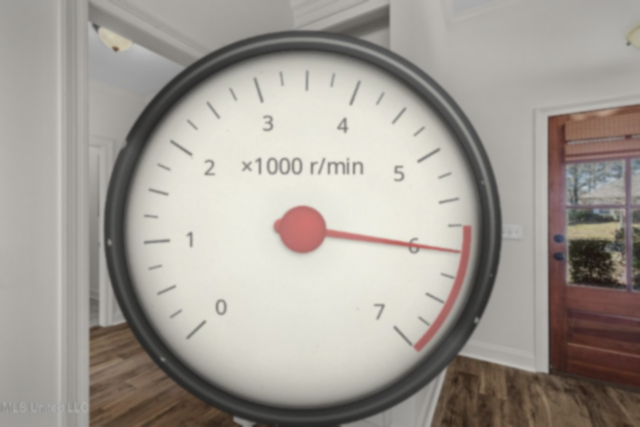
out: 6000 rpm
